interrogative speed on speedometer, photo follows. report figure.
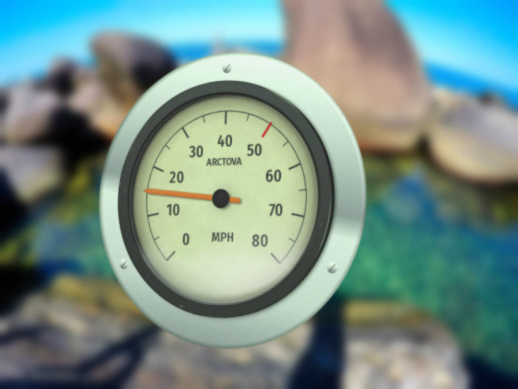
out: 15 mph
